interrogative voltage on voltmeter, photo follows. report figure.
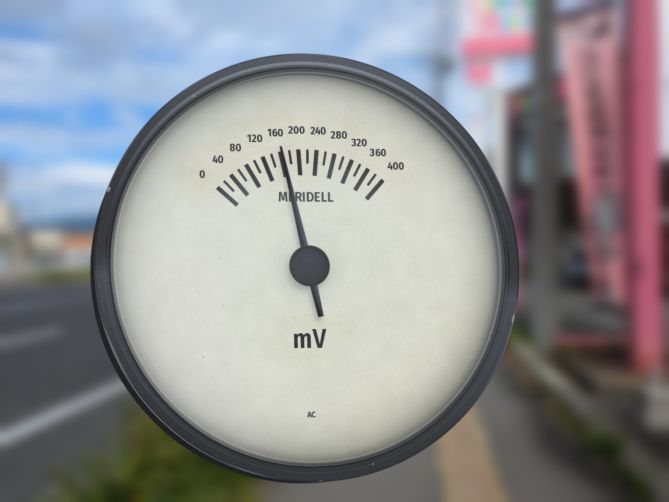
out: 160 mV
